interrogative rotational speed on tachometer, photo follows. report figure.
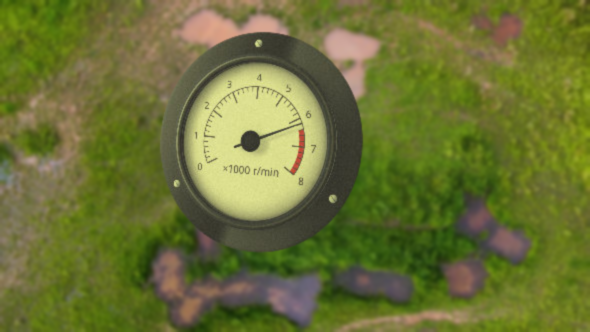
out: 6200 rpm
